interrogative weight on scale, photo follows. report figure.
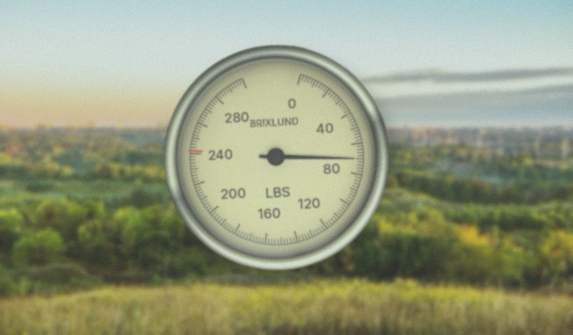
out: 70 lb
